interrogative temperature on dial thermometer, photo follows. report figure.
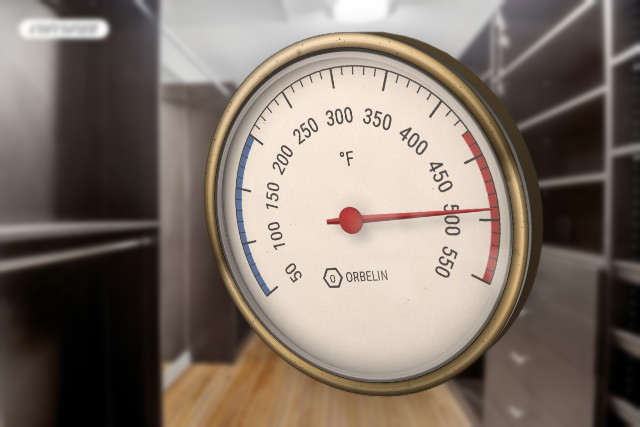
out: 490 °F
